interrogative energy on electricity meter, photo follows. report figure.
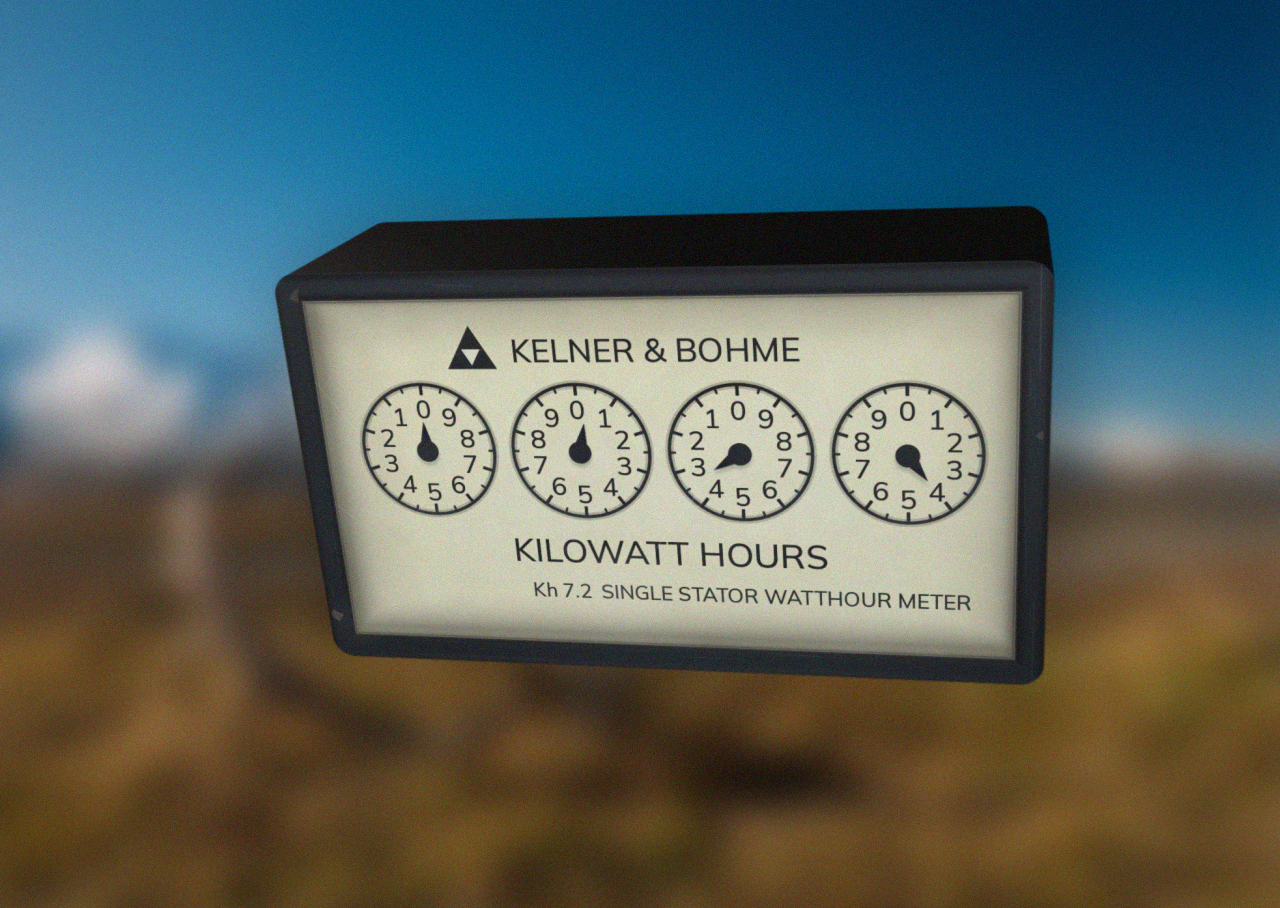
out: 34 kWh
